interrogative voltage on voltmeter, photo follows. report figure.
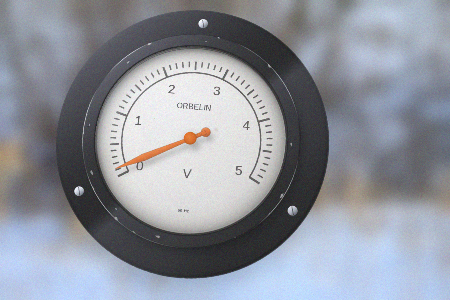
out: 0.1 V
